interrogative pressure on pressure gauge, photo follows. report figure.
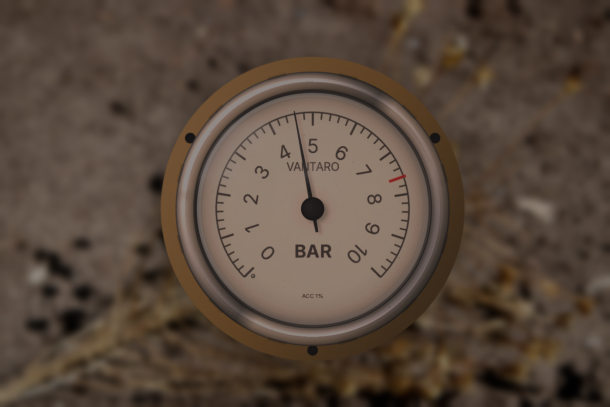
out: 4.6 bar
